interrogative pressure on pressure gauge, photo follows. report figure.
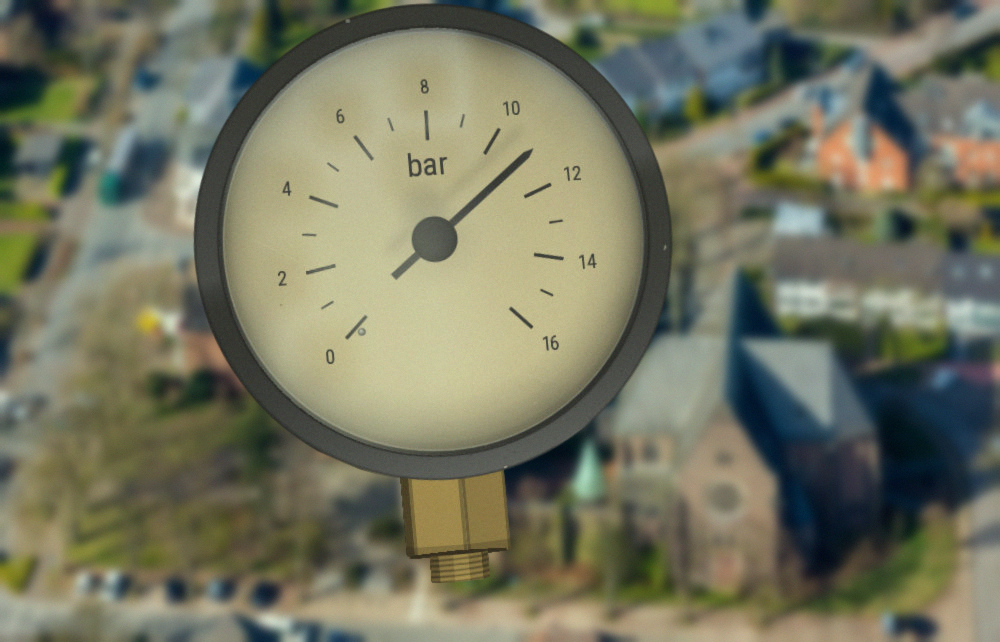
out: 11 bar
